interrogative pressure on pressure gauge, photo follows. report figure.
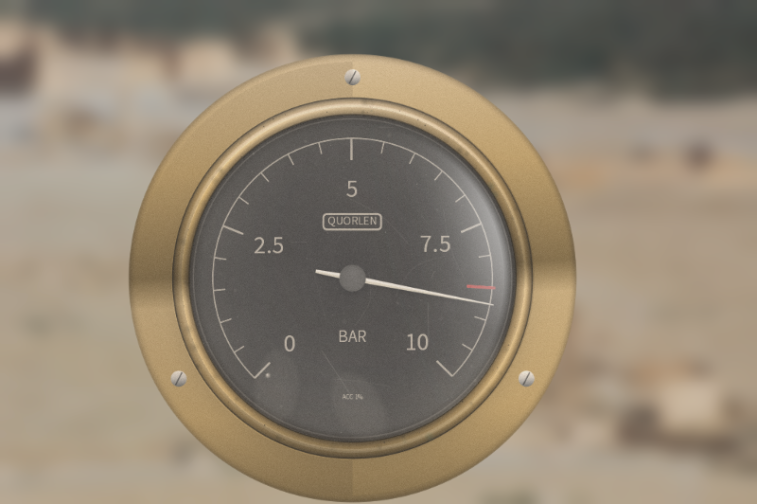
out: 8.75 bar
